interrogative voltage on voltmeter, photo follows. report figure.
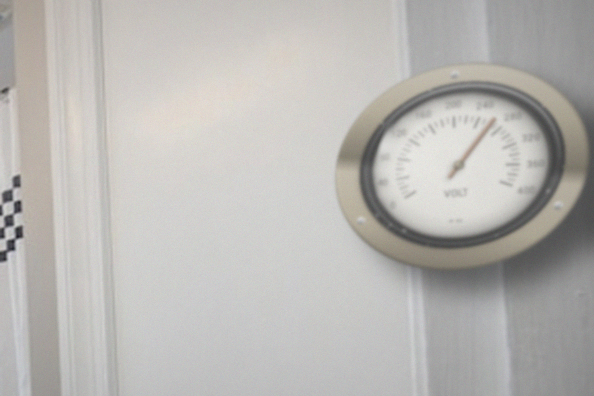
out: 260 V
